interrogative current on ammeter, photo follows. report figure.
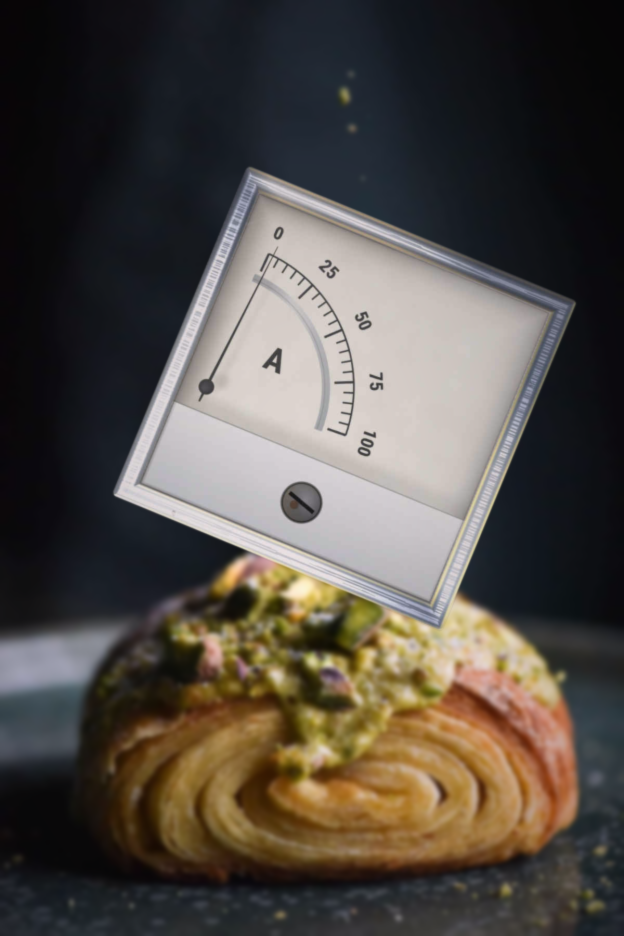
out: 2.5 A
